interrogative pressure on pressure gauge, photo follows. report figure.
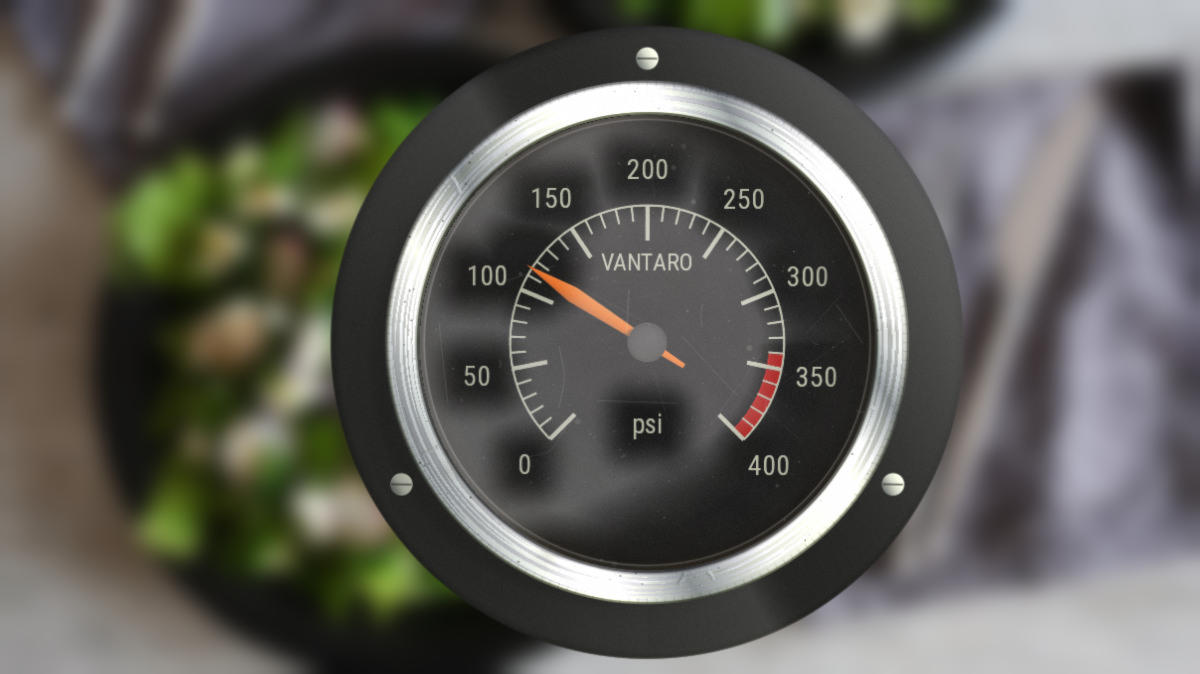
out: 115 psi
